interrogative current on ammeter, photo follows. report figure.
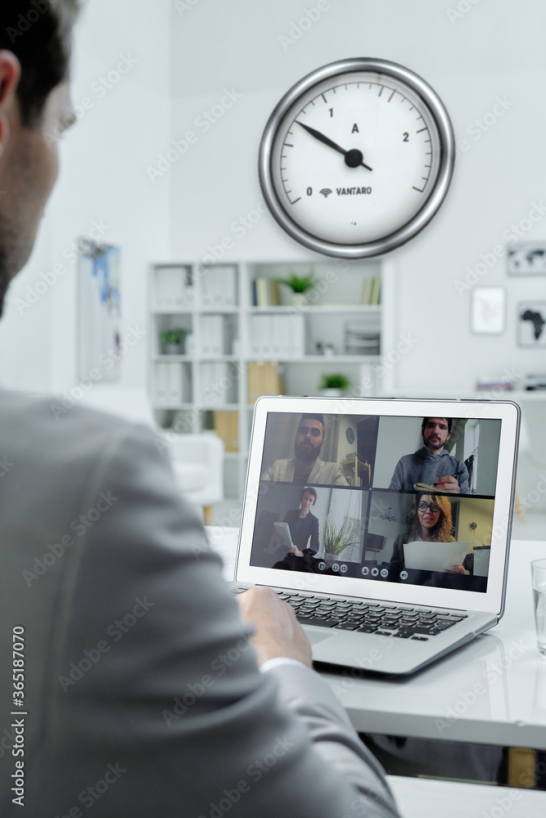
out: 0.7 A
